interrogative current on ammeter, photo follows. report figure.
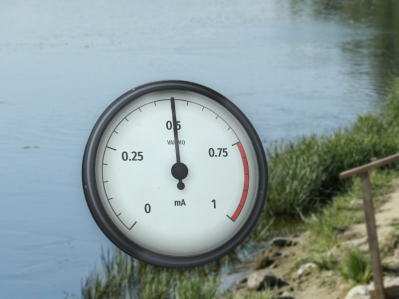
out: 0.5 mA
